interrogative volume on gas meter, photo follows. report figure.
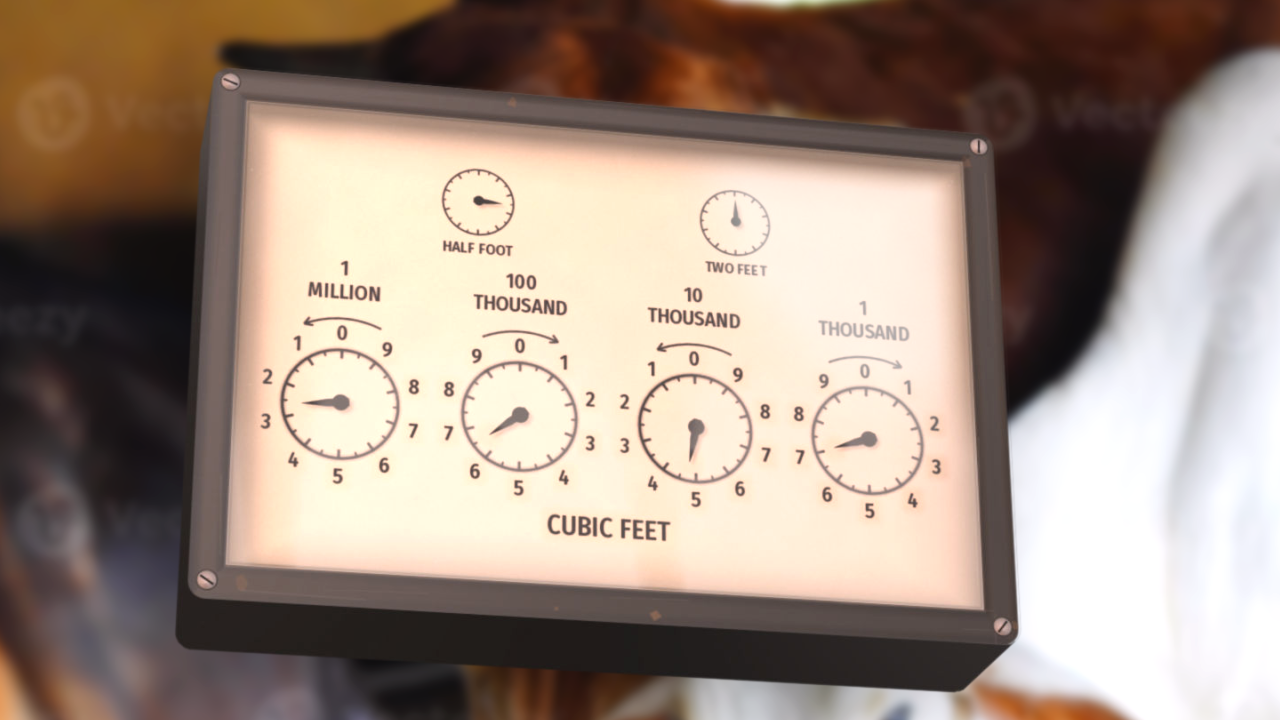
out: 264700 ft³
